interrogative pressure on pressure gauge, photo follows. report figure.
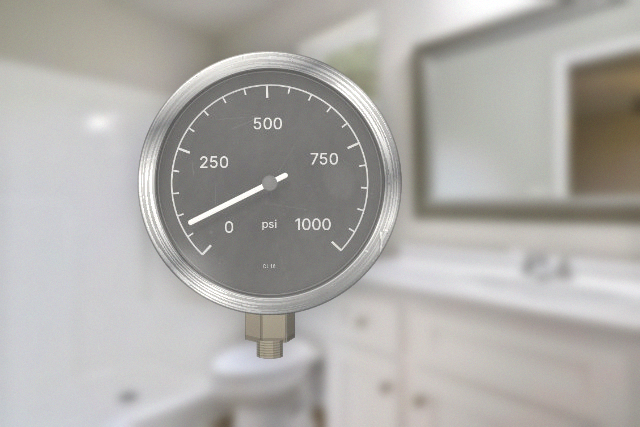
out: 75 psi
